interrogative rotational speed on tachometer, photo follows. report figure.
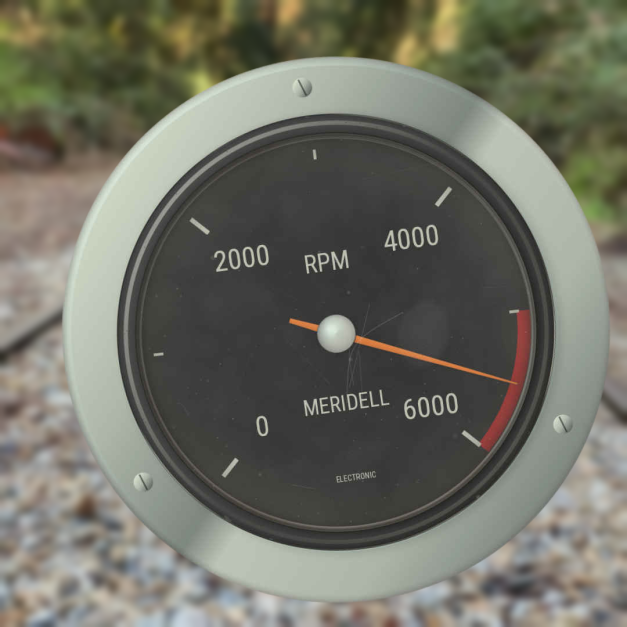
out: 5500 rpm
